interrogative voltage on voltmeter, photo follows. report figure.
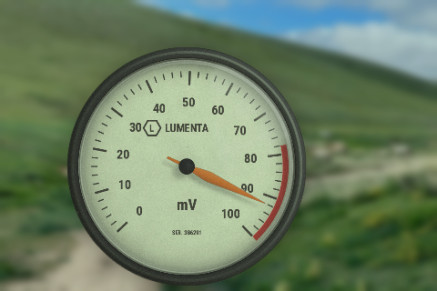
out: 92 mV
